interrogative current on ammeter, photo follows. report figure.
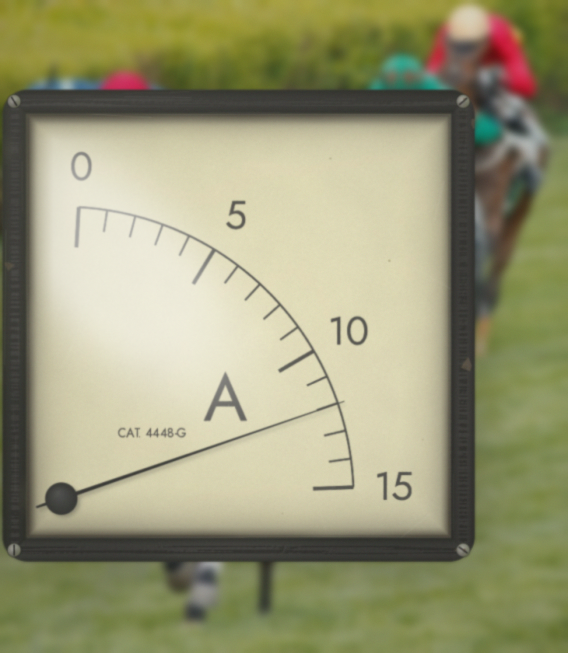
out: 12 A
